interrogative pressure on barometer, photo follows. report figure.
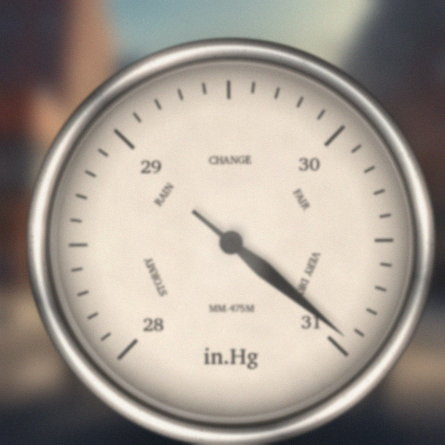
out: 30.95 inHg
